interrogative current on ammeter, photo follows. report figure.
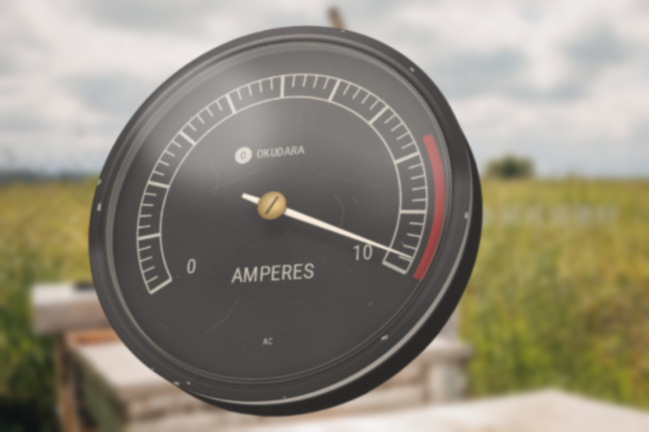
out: 9.8 A
